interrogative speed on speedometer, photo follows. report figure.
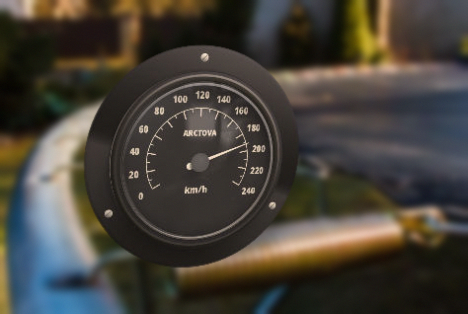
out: 190 km/h
